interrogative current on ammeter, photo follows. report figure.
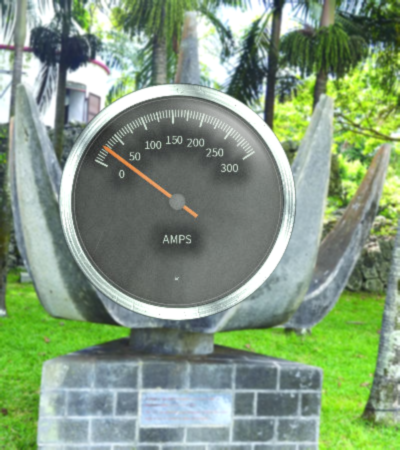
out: 25 A
